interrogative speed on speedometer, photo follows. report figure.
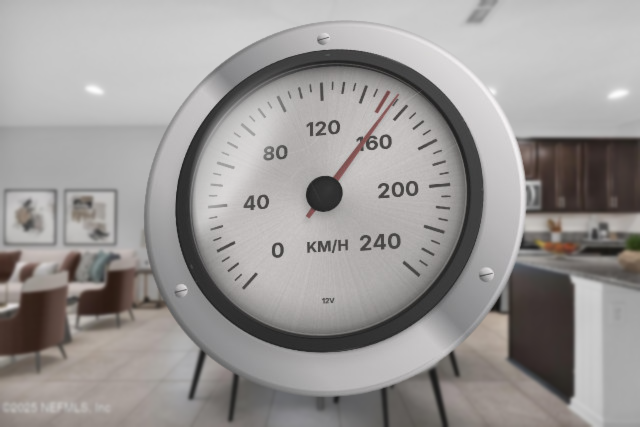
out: 155 km/h
